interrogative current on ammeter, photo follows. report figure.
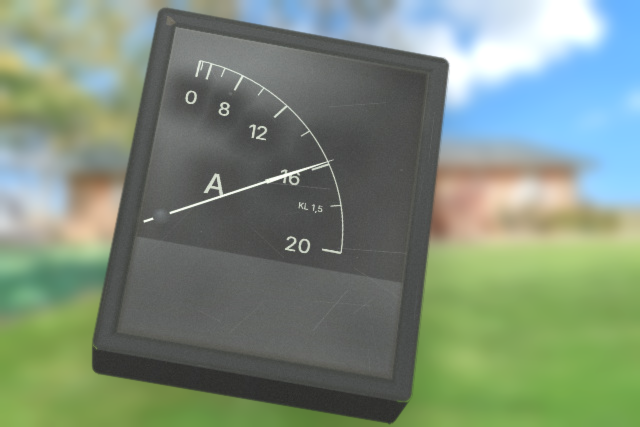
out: 16 A
